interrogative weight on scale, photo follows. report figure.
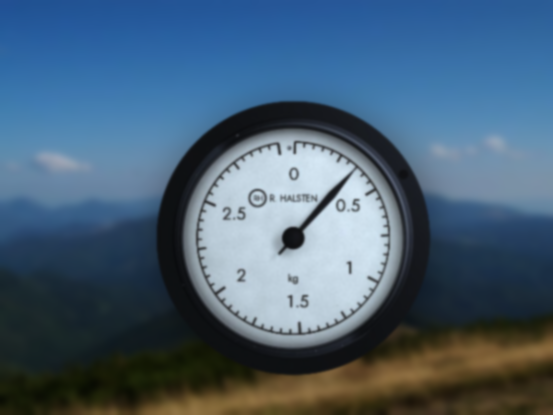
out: 0.35 kg
